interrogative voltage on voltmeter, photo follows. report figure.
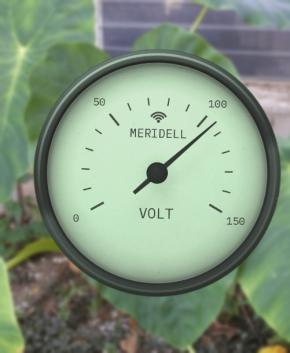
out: 105 V
